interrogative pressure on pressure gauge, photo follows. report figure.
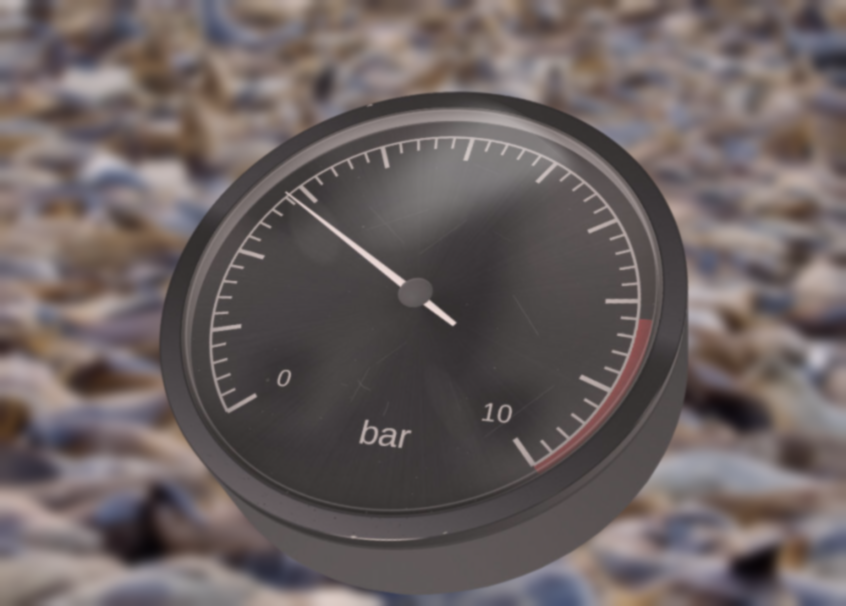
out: 2.8 bar
